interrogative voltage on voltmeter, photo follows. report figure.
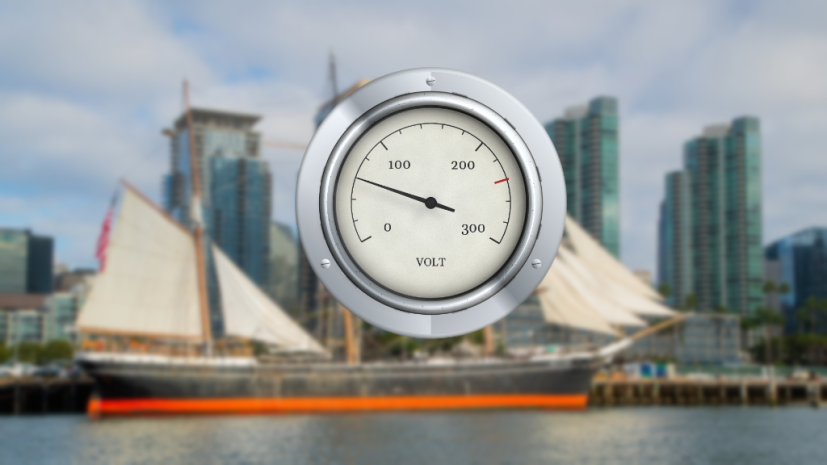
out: 60 V
